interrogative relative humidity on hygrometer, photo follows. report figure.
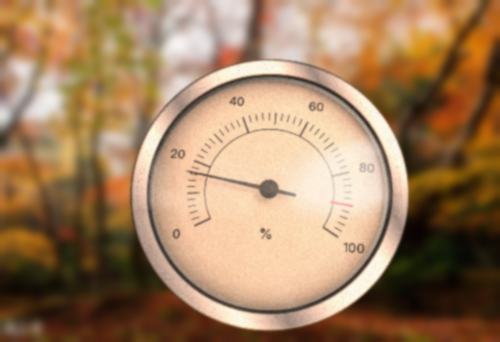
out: 16 %
